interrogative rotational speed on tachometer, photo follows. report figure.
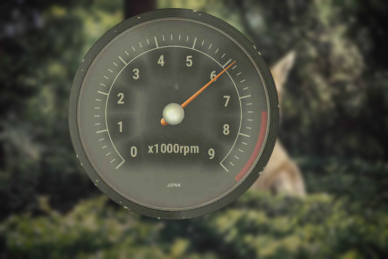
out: 6100 rpm
